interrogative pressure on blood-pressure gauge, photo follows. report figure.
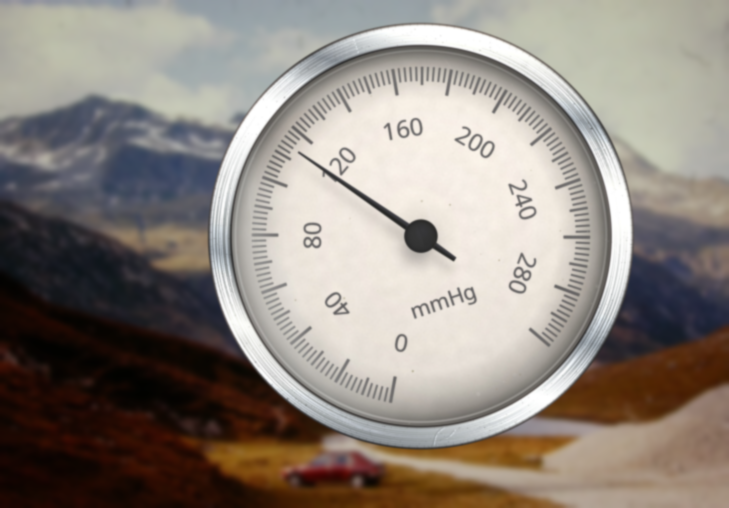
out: 114 mmHg
